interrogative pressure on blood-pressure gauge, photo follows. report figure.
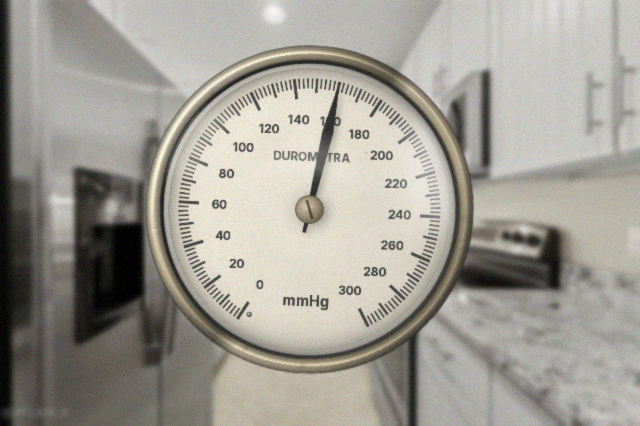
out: 160 mmHg
